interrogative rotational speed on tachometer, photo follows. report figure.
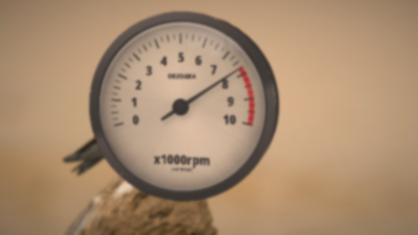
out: 7750 rpm
